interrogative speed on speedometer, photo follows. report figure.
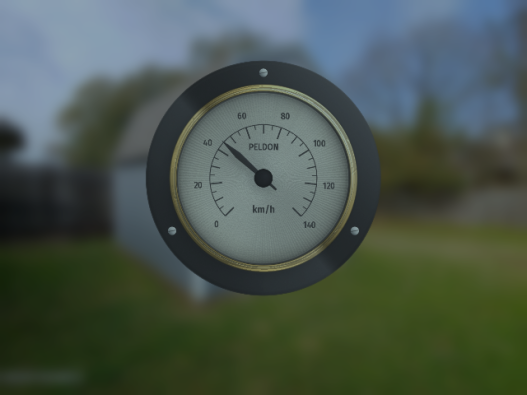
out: 45 km/h
